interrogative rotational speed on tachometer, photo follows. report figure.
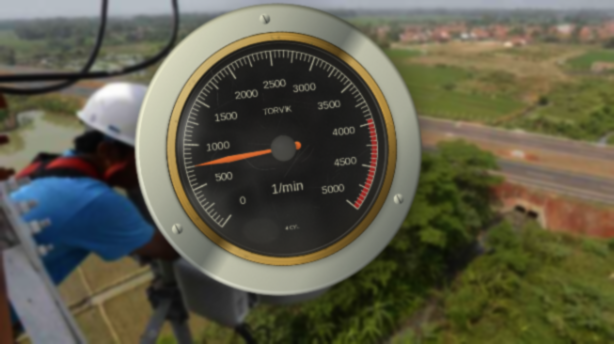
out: 750 rpm
